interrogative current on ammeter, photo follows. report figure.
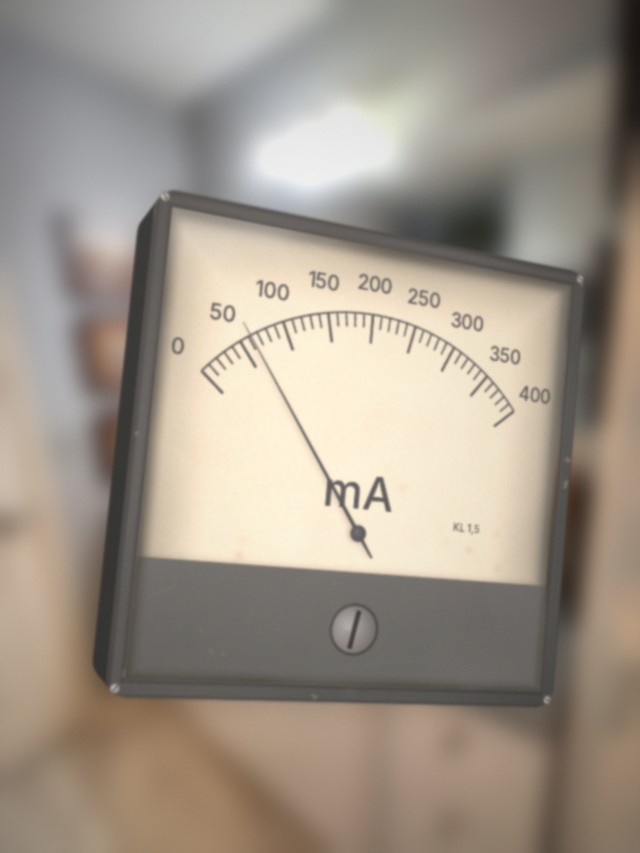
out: 60 mA
